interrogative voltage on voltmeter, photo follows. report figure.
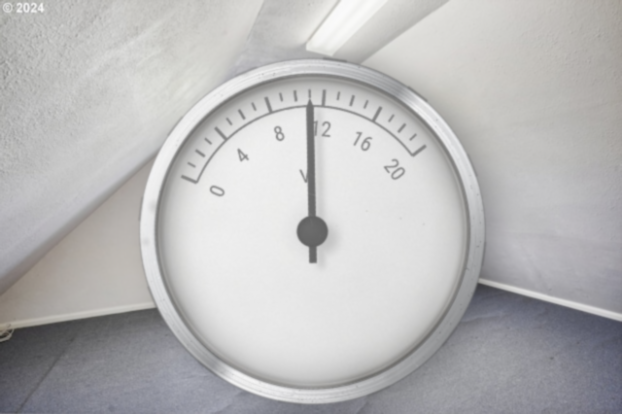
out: 11 V
